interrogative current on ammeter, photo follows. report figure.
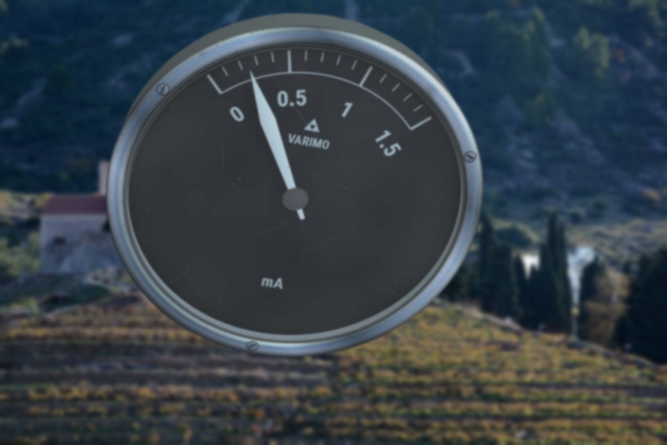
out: 0.25 mA
